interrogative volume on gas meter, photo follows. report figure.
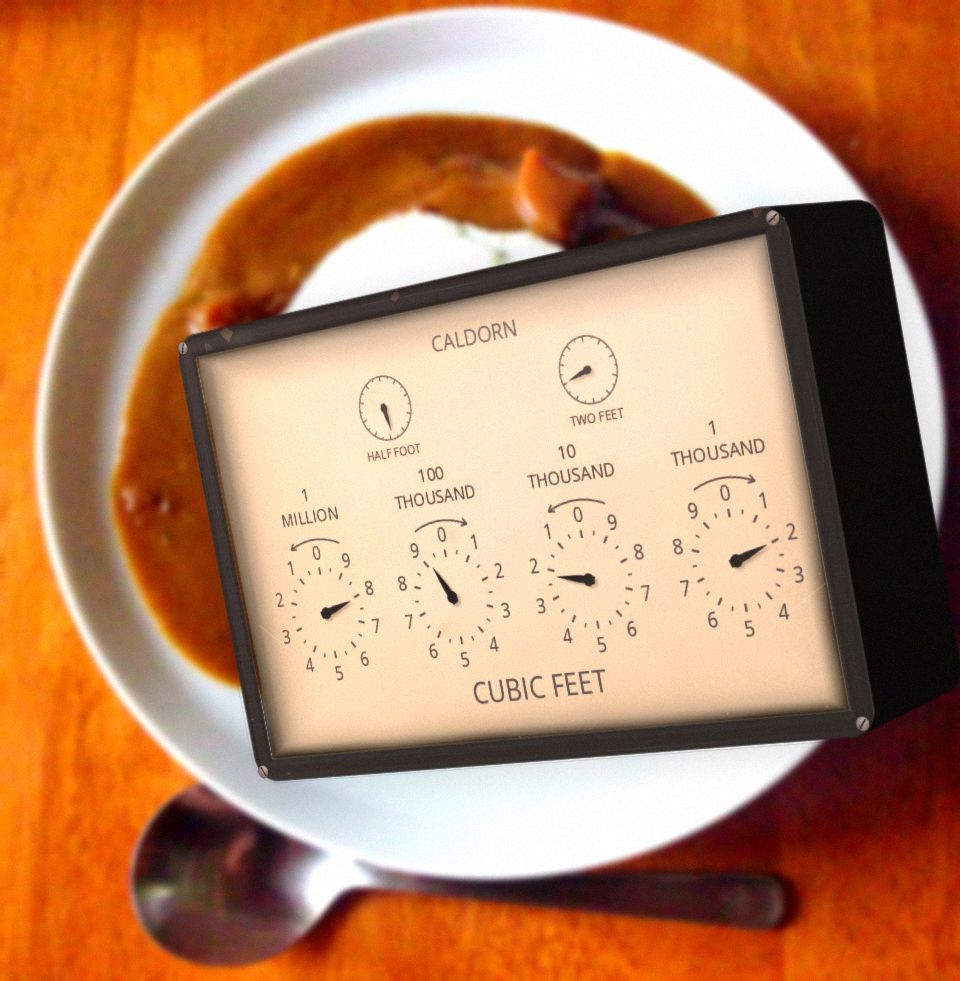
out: 792200 ft³
